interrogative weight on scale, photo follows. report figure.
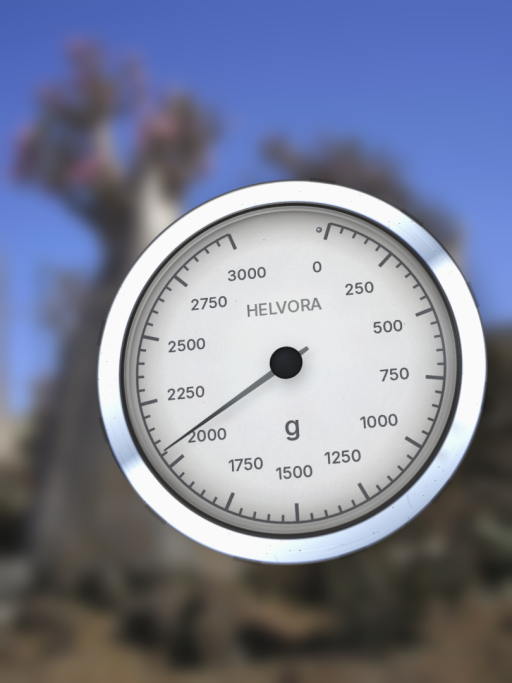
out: 2050 g
